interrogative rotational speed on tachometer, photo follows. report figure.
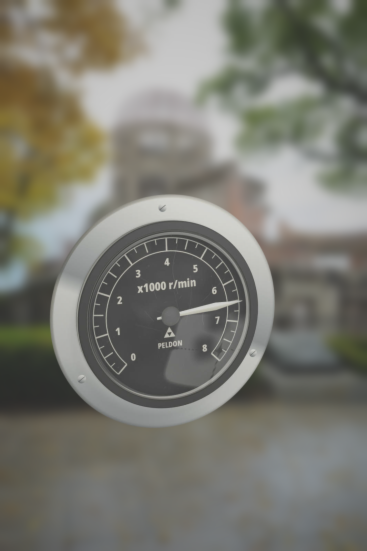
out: 6500 rpm
